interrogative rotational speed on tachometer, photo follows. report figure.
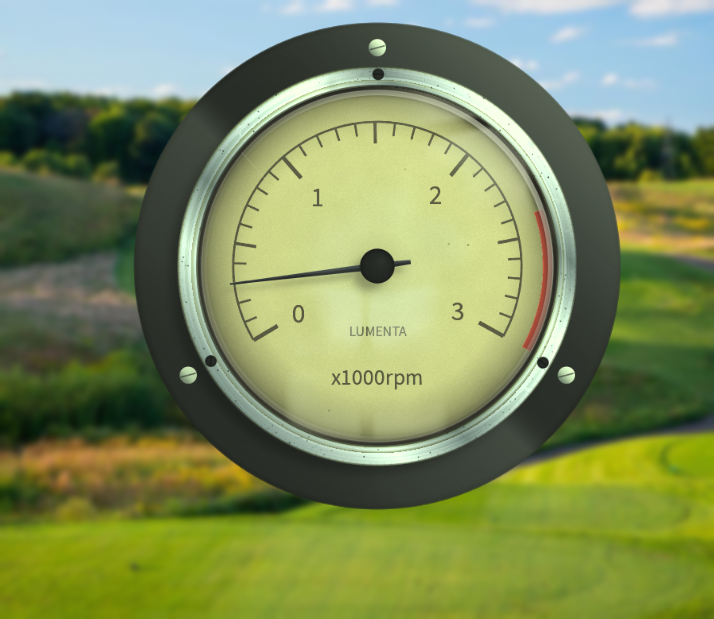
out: 300 rpm
